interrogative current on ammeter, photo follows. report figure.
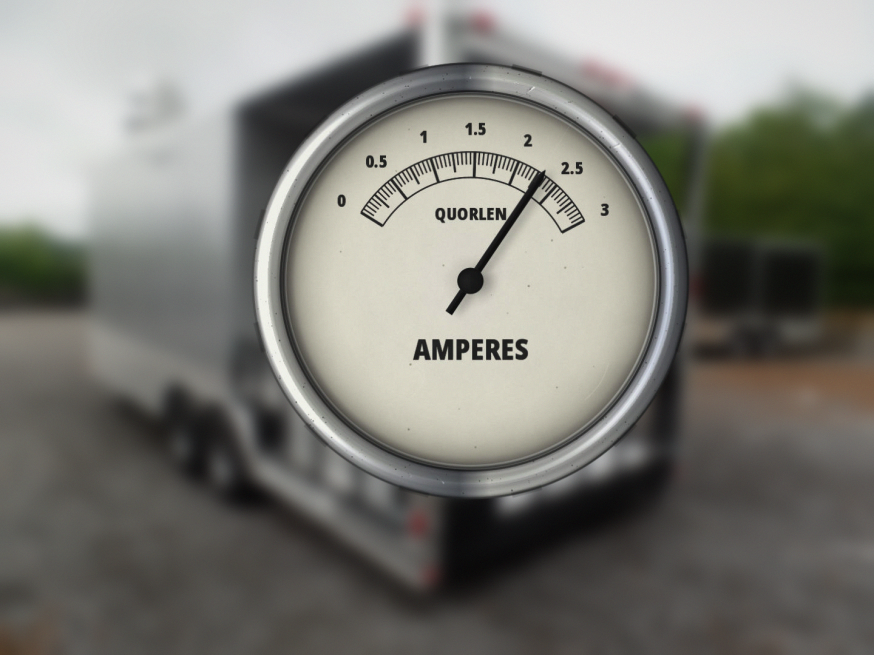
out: 2.3 A
